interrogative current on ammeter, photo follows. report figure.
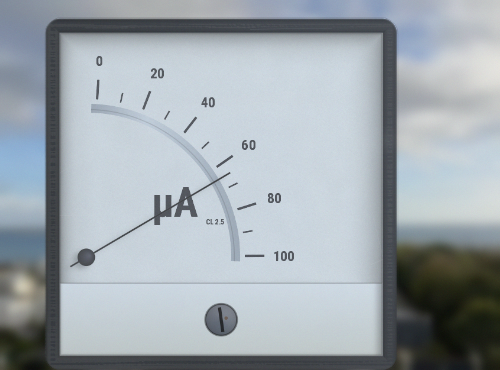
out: 65 µA
